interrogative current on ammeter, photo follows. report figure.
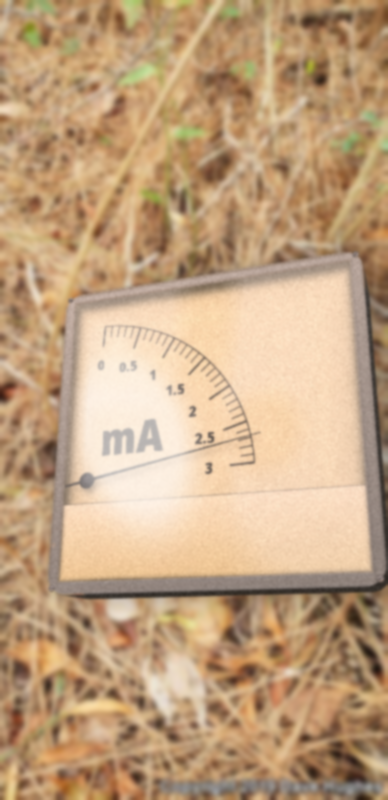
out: 2.7 mA
